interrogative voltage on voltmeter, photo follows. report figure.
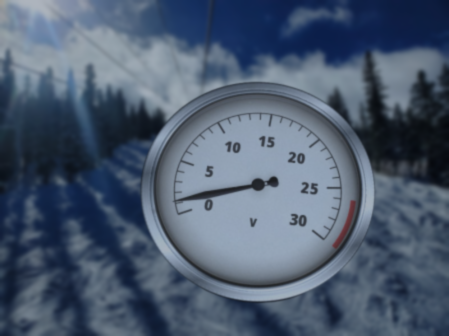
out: 1 V
